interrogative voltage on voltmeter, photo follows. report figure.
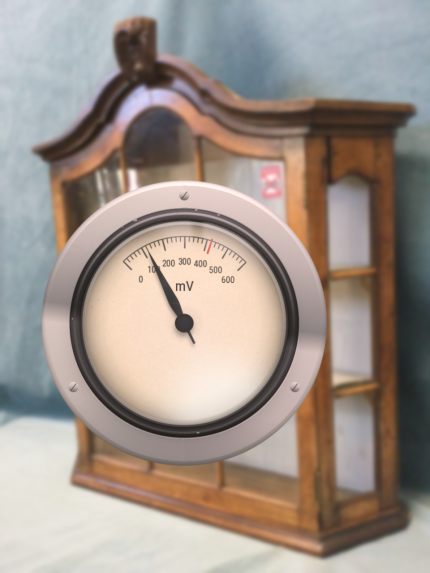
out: 120 mV
